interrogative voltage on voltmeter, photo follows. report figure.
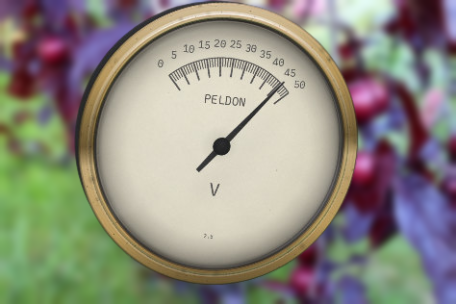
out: 45 V
